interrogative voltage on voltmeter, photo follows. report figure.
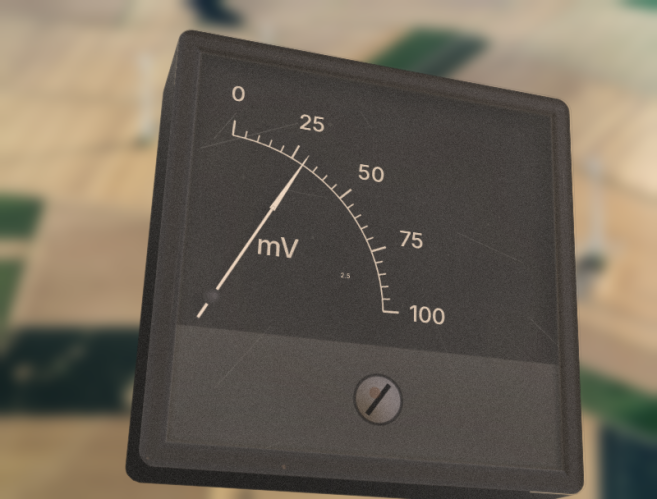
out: 30 mV
